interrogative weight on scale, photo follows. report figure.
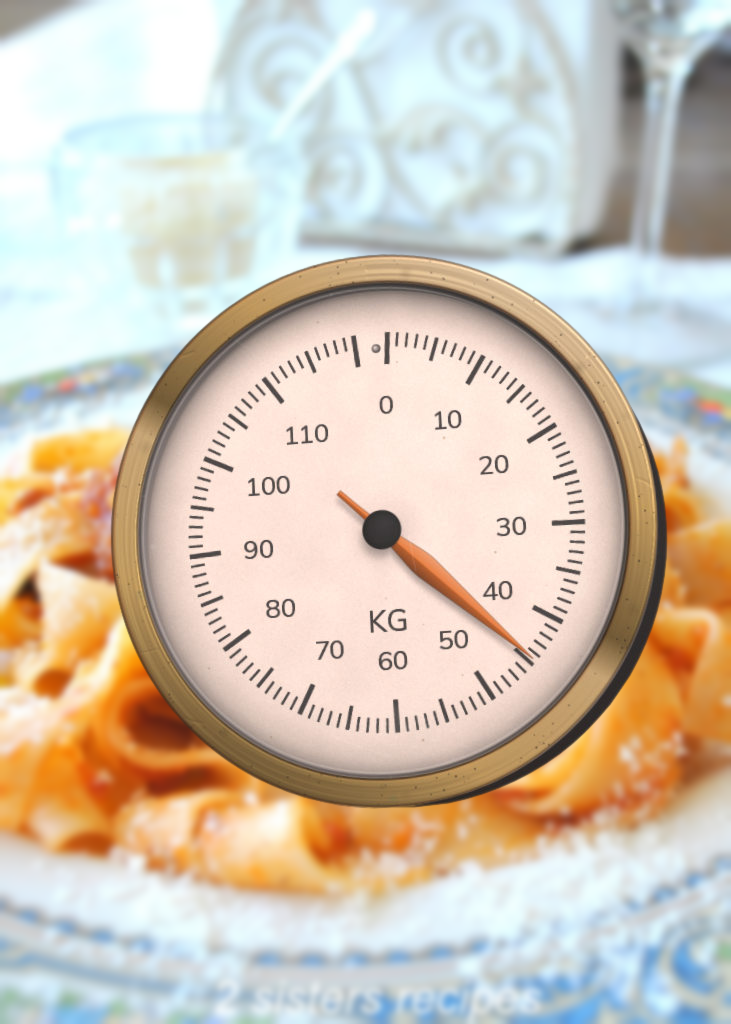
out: 44.5 kg
